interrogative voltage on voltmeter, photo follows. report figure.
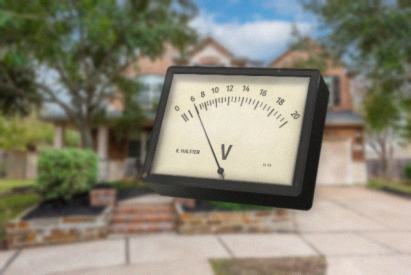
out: 6 V
